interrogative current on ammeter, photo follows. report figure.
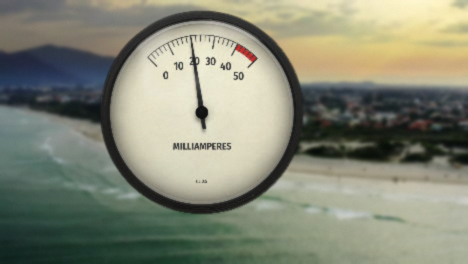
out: 20 mA
